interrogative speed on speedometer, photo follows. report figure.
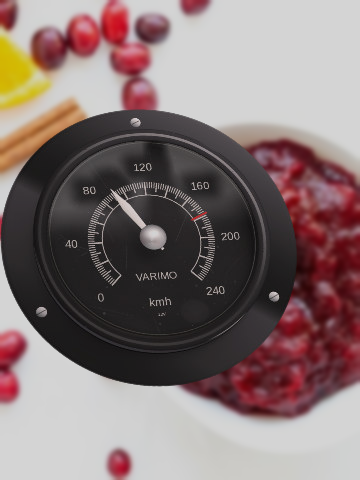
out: 90 km/h
